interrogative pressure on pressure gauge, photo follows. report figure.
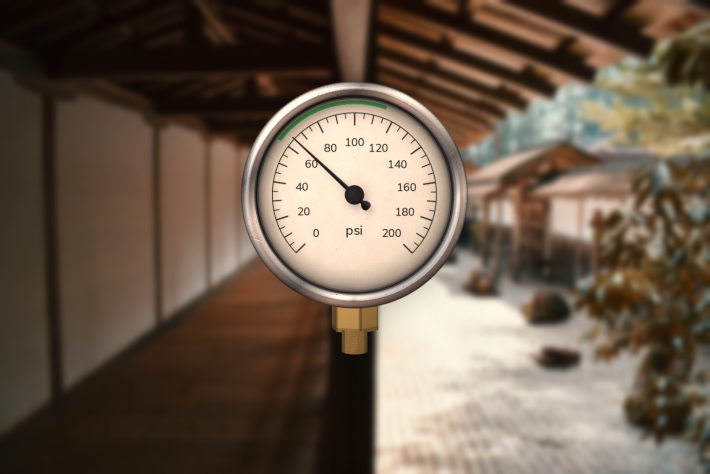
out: 65 psi
